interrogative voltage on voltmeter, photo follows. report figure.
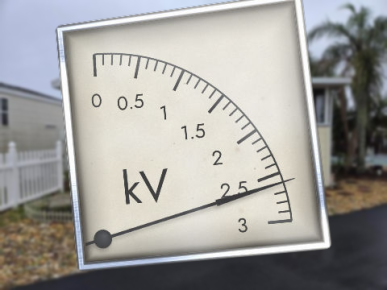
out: 2.6 kV
